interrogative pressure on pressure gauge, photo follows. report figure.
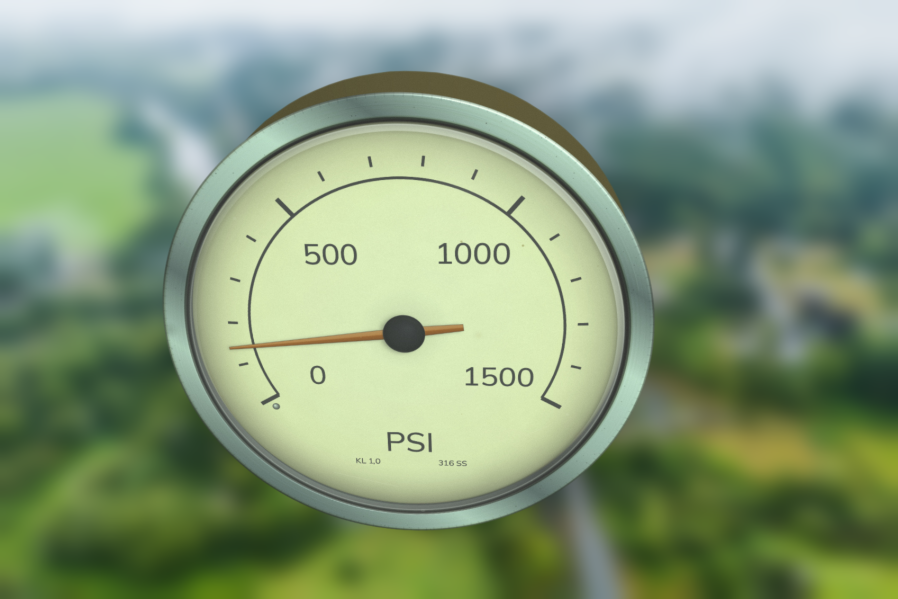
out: 150 psi
